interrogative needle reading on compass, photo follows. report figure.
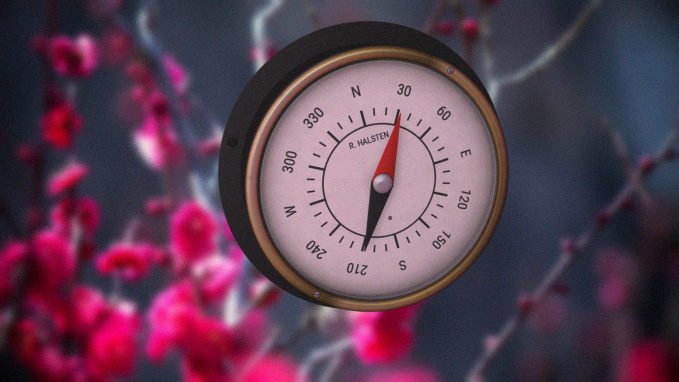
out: 30 °
